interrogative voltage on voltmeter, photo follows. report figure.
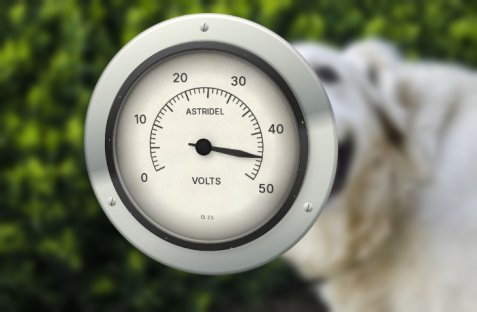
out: 45 V
